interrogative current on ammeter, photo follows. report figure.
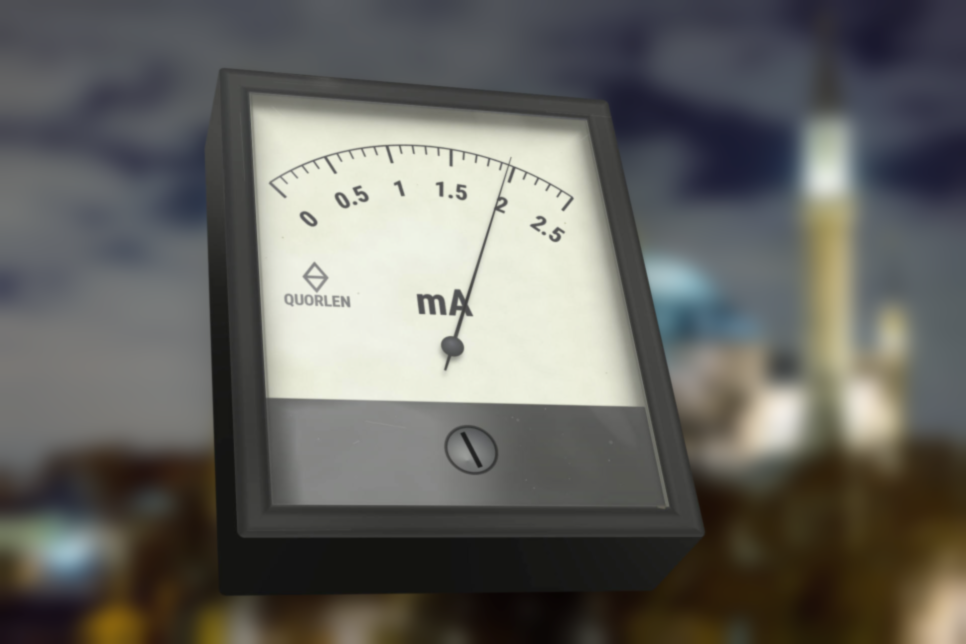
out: 1.95 mA
